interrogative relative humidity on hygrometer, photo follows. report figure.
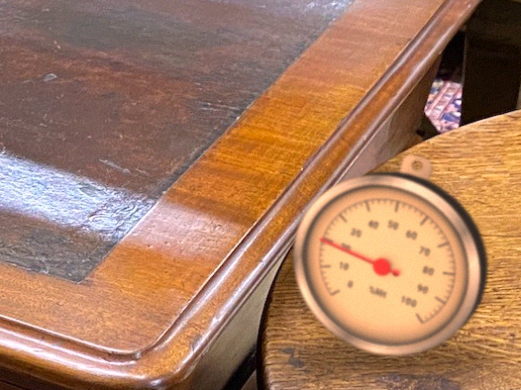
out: 20 %
